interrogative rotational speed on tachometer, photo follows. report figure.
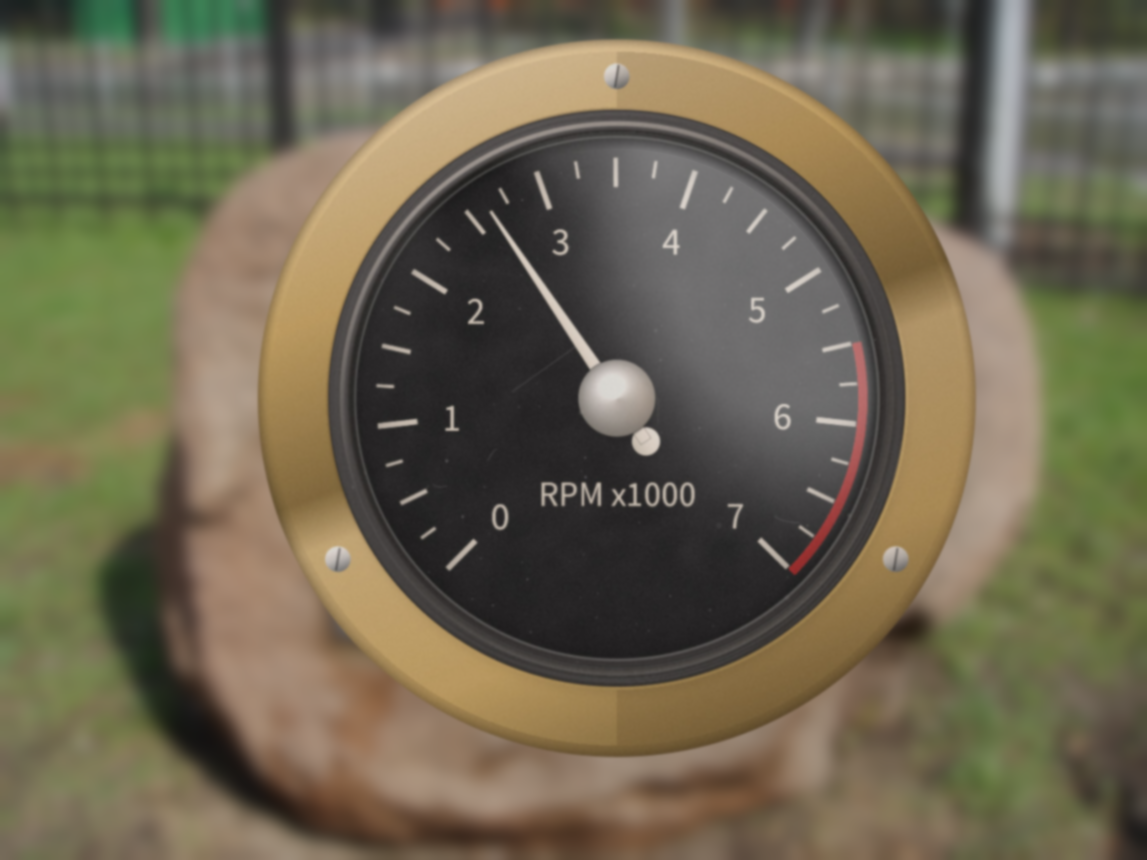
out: 2625 rpm
